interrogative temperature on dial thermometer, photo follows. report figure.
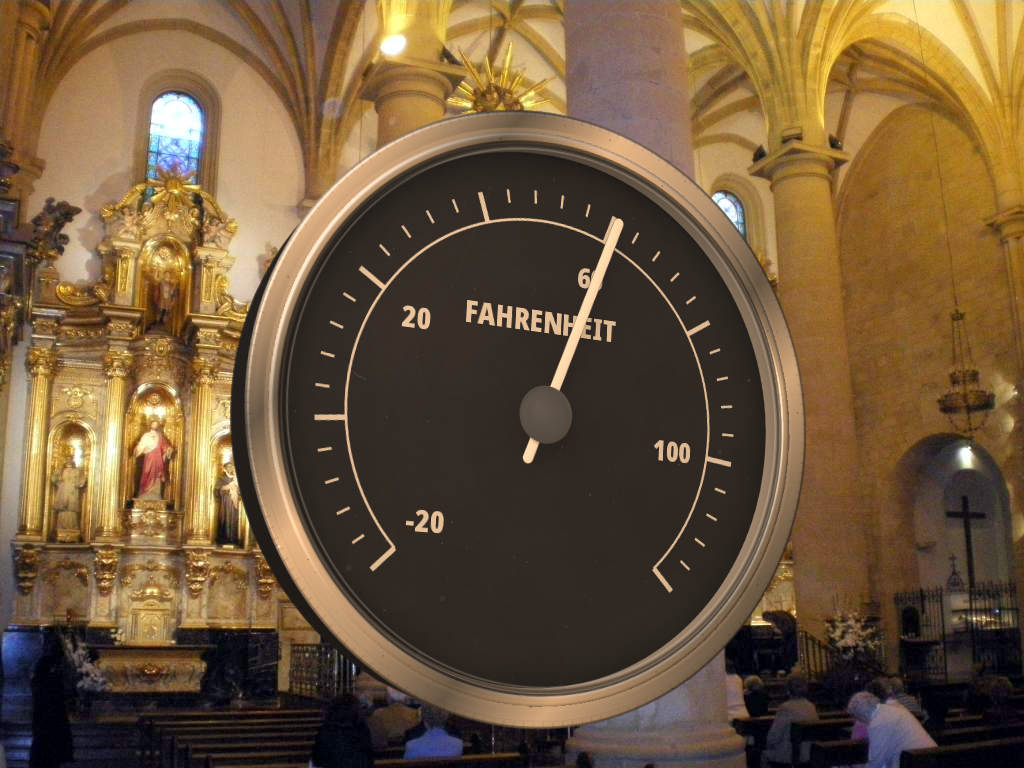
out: 60 °F
